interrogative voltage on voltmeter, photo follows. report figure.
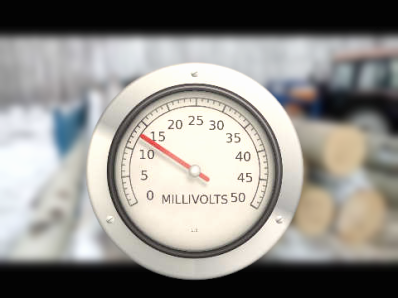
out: 13 mV
